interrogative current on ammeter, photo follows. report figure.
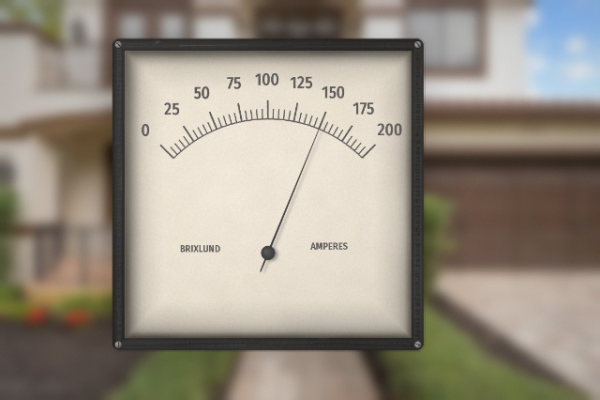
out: 150 A
